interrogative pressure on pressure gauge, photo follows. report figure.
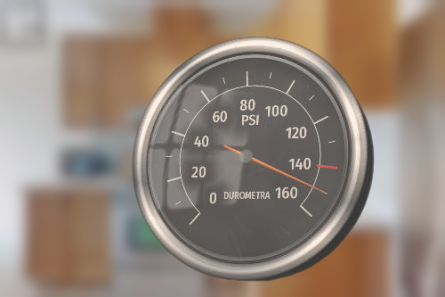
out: 150 psi
